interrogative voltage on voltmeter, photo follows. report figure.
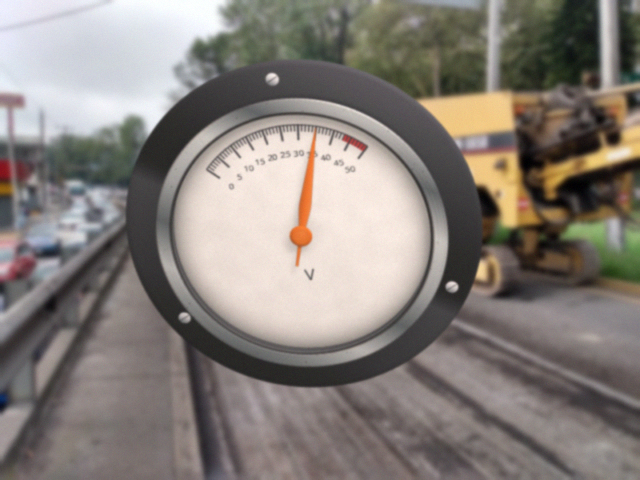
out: 35 V
